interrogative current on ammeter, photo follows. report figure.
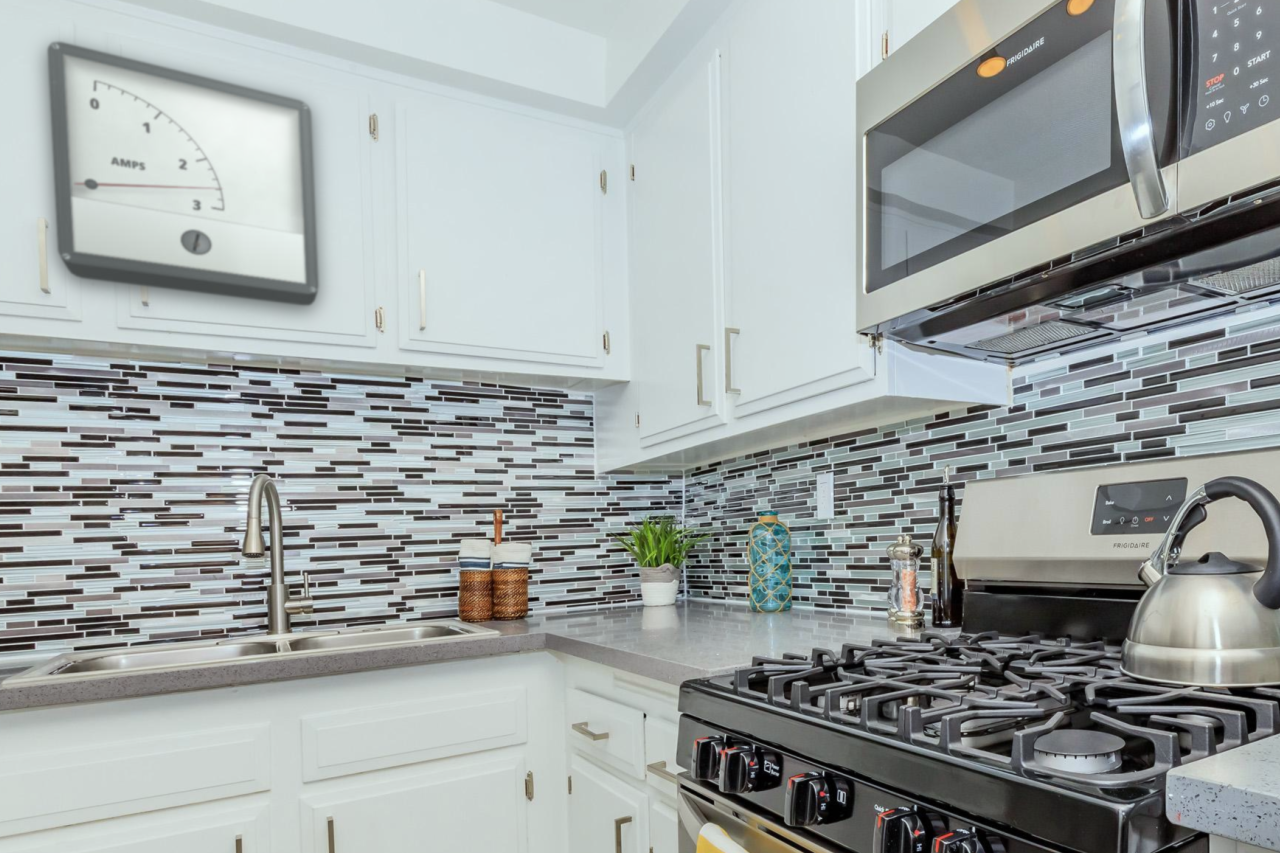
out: 2.6 A
